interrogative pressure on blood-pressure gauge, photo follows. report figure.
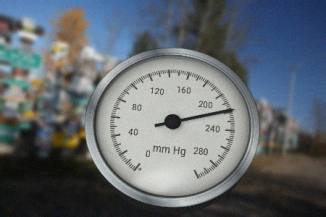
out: 220 mmHg
